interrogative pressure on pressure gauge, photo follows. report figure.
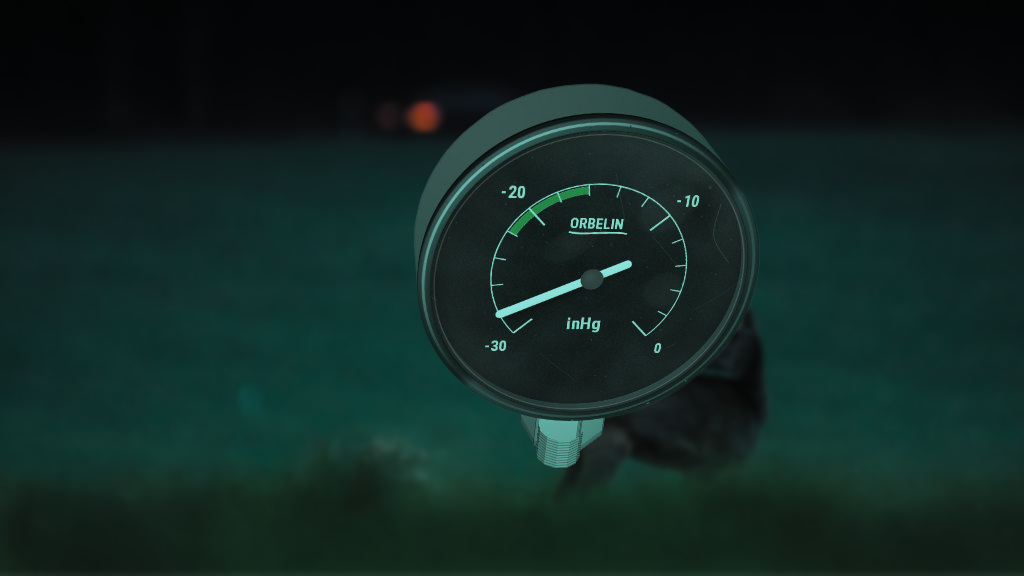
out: -28 inHg
